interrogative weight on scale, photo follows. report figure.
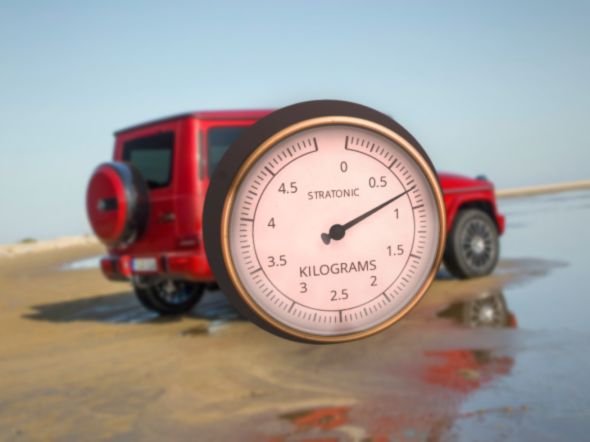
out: 0.8 kg
